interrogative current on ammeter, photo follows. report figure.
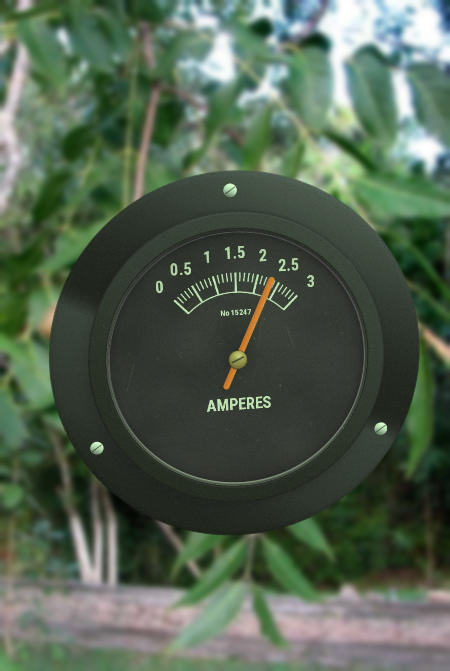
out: 2.3 A
